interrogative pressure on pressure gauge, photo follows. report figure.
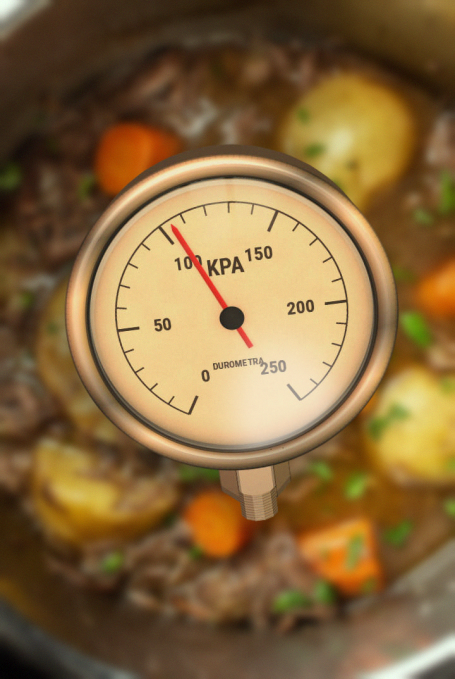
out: 105 kPa
